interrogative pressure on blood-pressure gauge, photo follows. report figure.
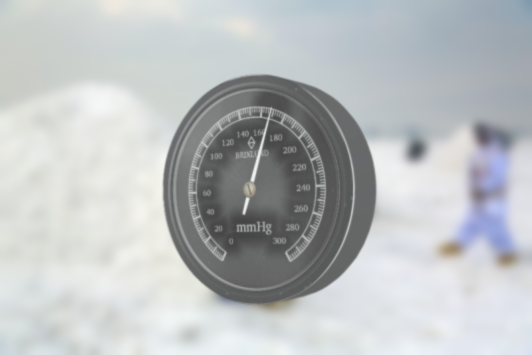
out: 170 mmHg
